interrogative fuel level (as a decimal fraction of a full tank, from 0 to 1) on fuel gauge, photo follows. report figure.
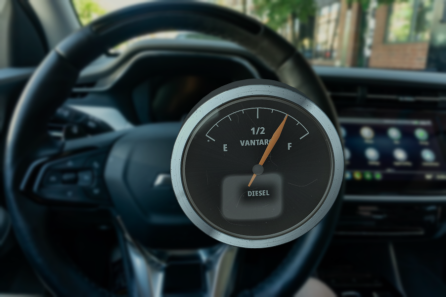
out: 0.75
